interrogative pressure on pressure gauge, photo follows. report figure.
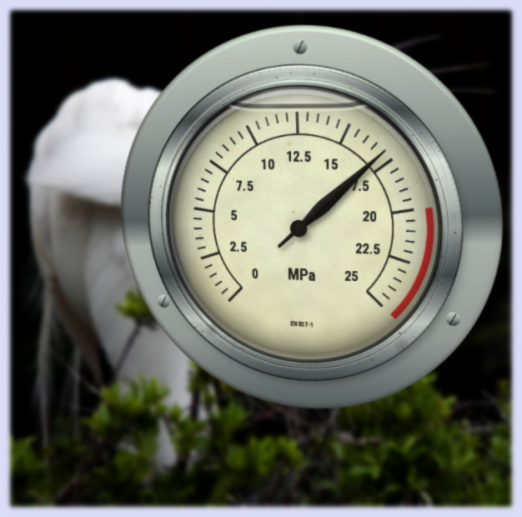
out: 17 MPa
